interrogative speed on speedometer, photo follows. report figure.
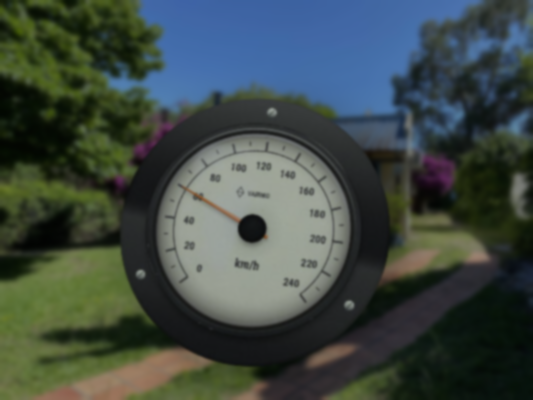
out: 60 km/h
